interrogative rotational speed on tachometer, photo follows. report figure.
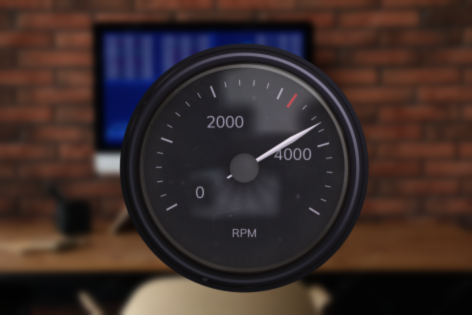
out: 3700 rpm
